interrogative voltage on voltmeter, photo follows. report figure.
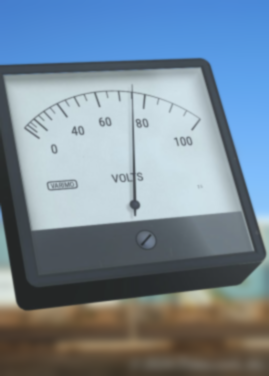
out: 75 V
